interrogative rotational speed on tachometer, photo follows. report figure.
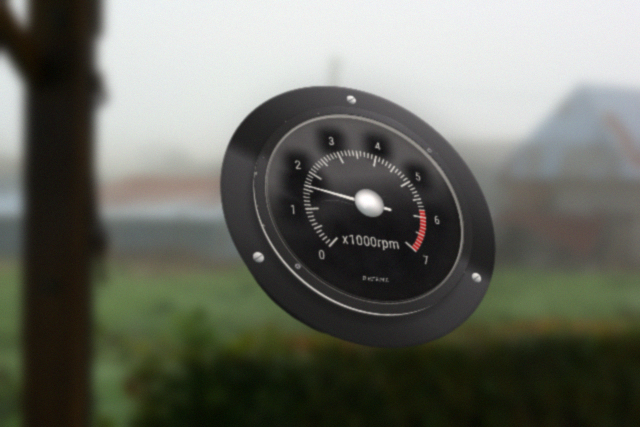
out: 1500 rpm
